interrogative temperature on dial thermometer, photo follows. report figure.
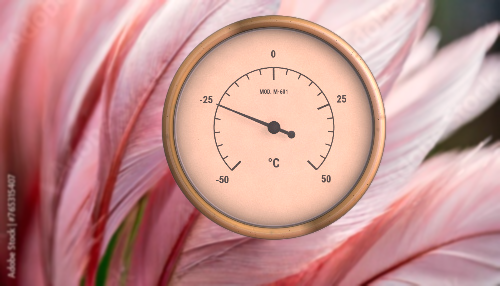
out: -25 °C
